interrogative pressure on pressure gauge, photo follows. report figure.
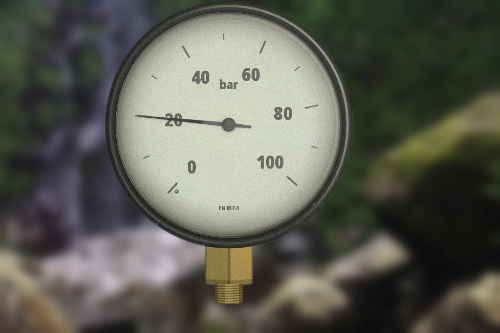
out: 20 bar
